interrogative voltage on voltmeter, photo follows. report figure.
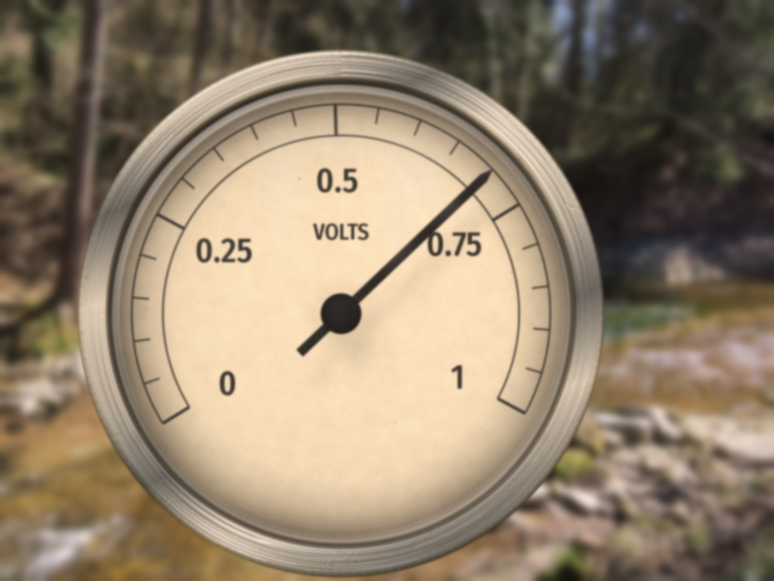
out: 0.7 V
